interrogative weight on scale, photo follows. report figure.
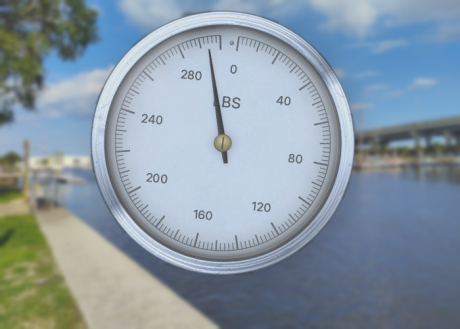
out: 294 lb
